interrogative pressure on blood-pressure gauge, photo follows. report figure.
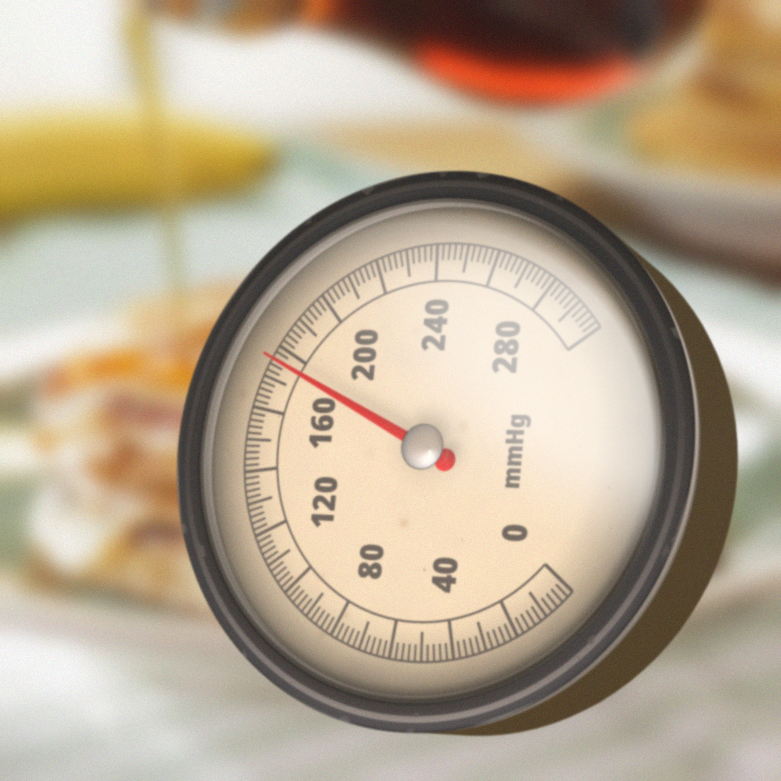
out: 176 mmHg
